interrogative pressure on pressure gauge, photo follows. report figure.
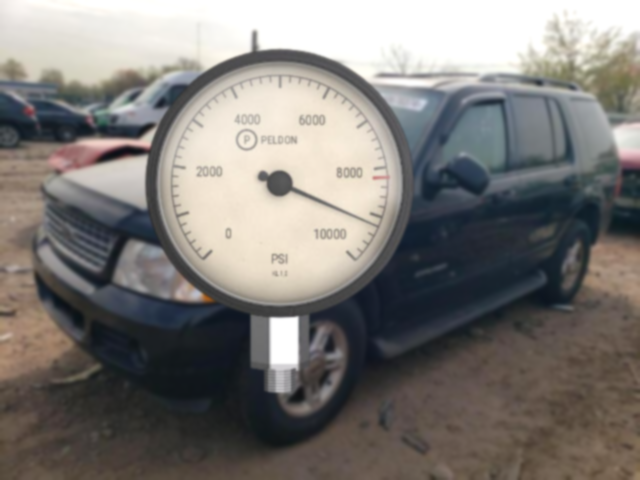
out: 9200 psi
